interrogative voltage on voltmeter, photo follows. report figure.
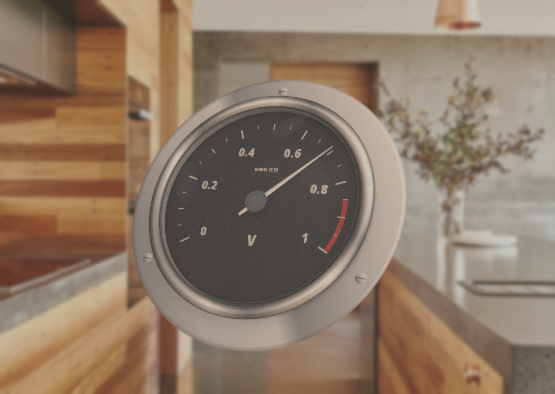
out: 0.7 V
